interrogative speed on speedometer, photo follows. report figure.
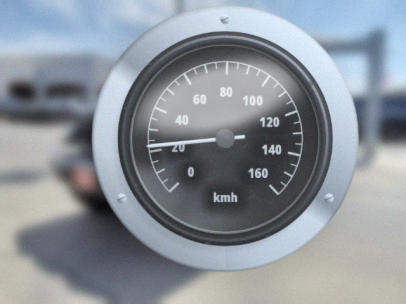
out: 22.5 km/h
